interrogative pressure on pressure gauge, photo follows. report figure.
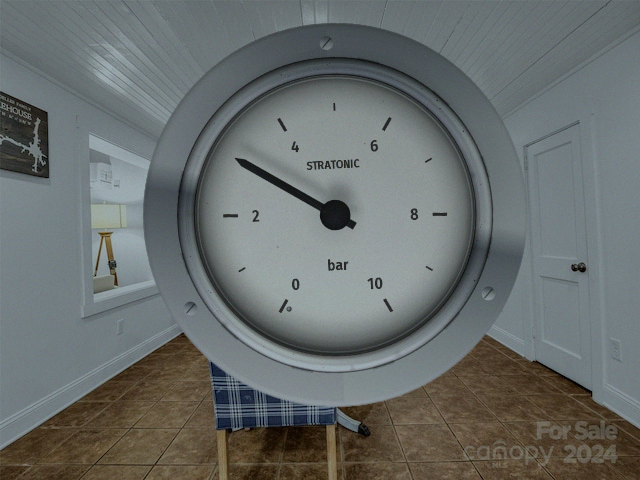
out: 3 bar
